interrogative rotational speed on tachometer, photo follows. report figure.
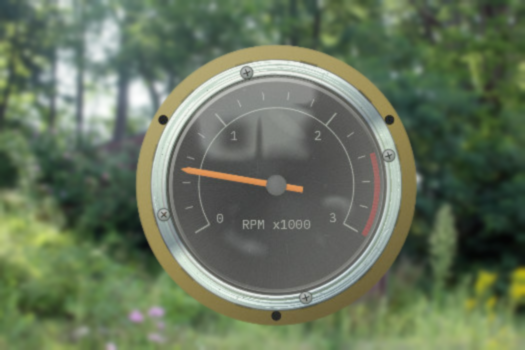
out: 500 rpm
